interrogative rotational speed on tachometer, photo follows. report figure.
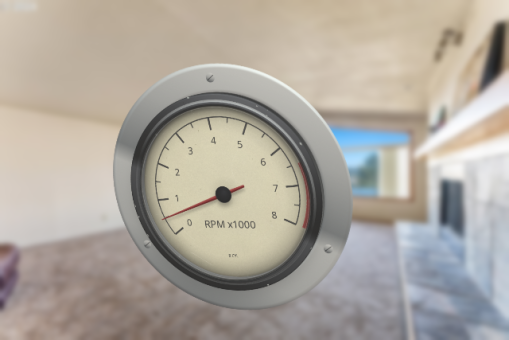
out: 500 rpm
